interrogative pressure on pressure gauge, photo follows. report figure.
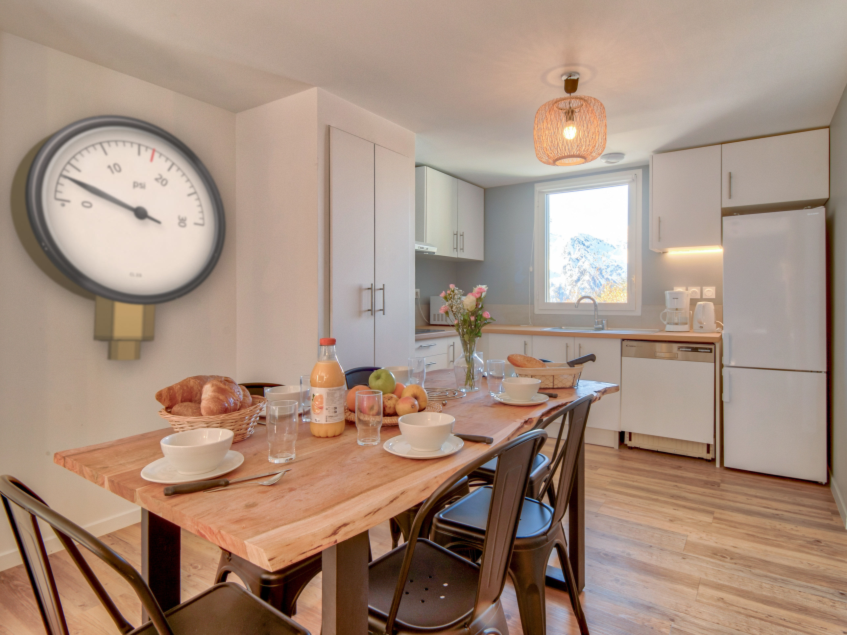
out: 3 psi
